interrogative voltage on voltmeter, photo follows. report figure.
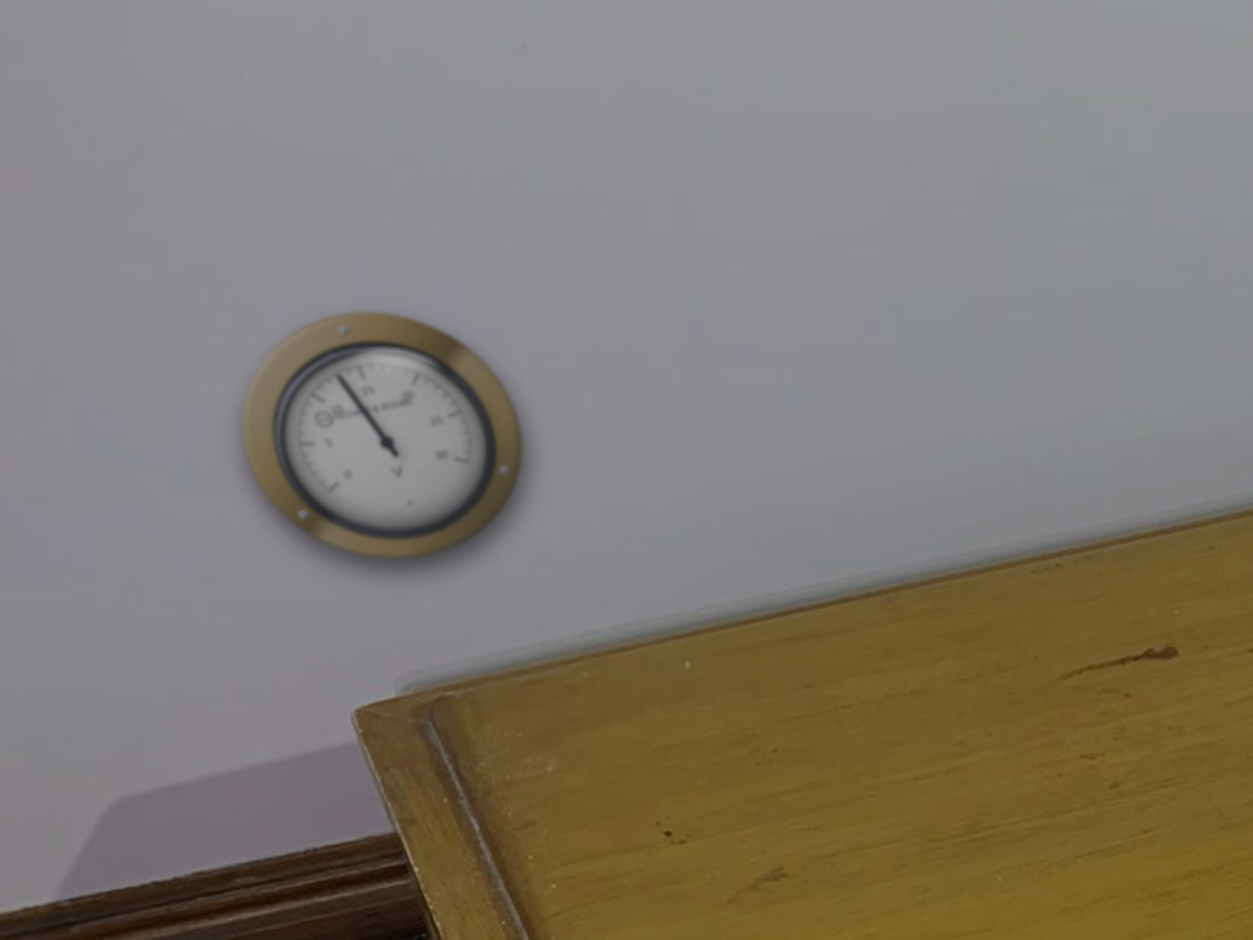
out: 13 V
